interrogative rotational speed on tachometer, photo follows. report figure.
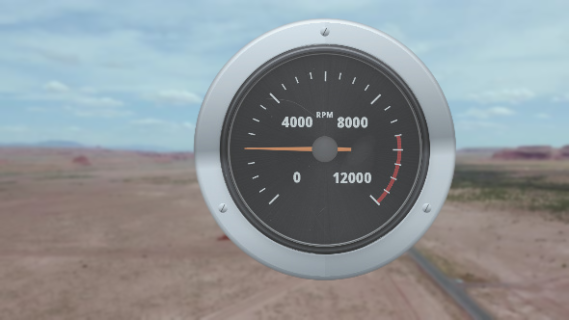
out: 2000 rpm
